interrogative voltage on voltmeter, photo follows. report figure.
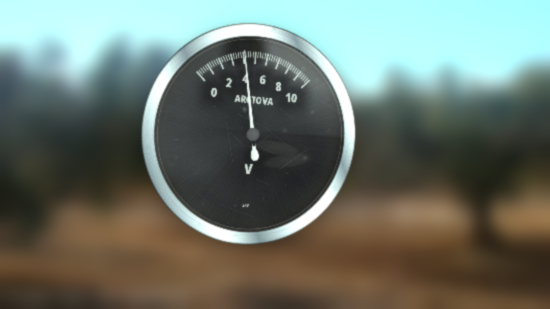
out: 4 V
